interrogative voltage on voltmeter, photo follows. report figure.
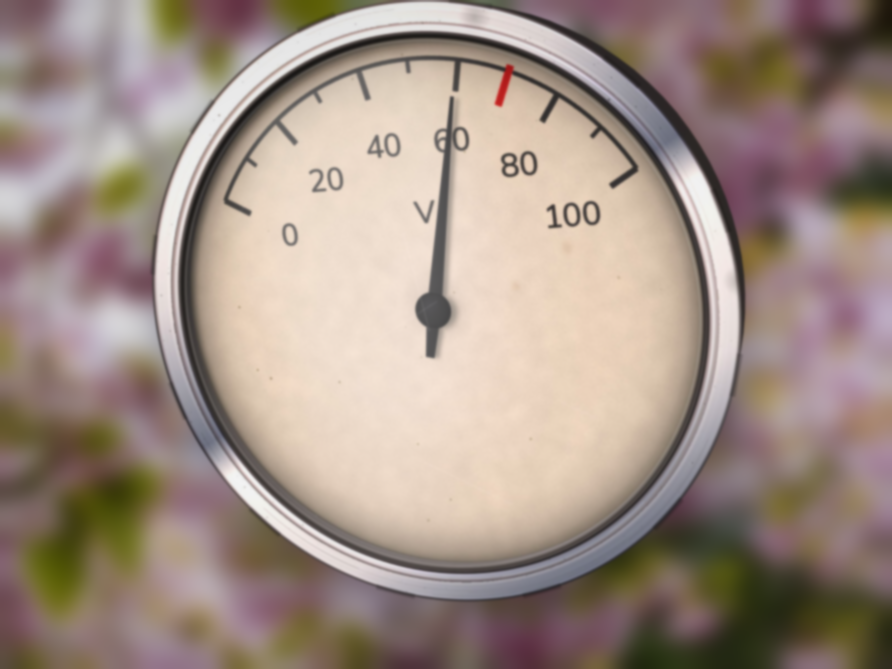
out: 60 V
